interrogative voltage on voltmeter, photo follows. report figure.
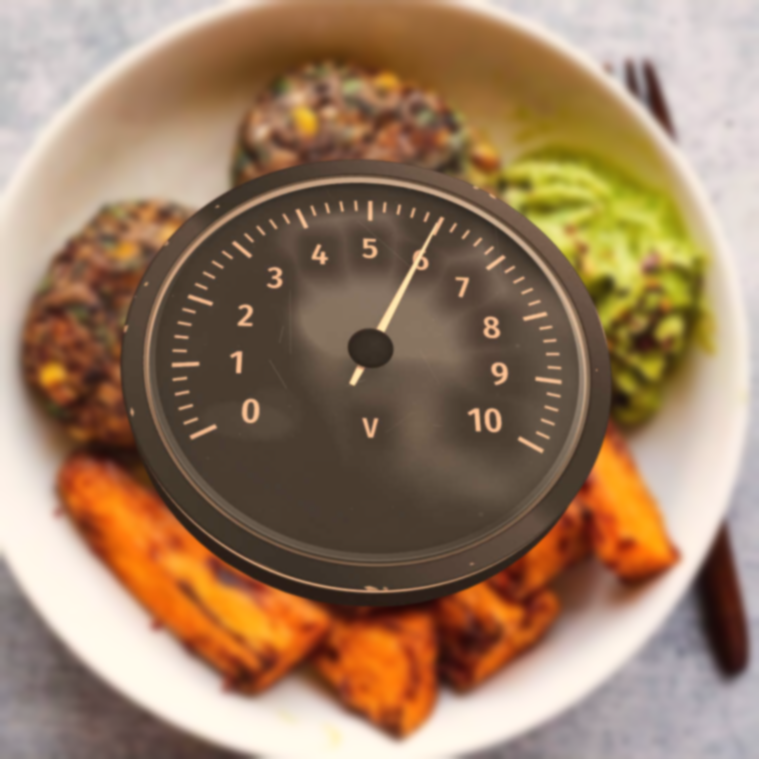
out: 6 V
